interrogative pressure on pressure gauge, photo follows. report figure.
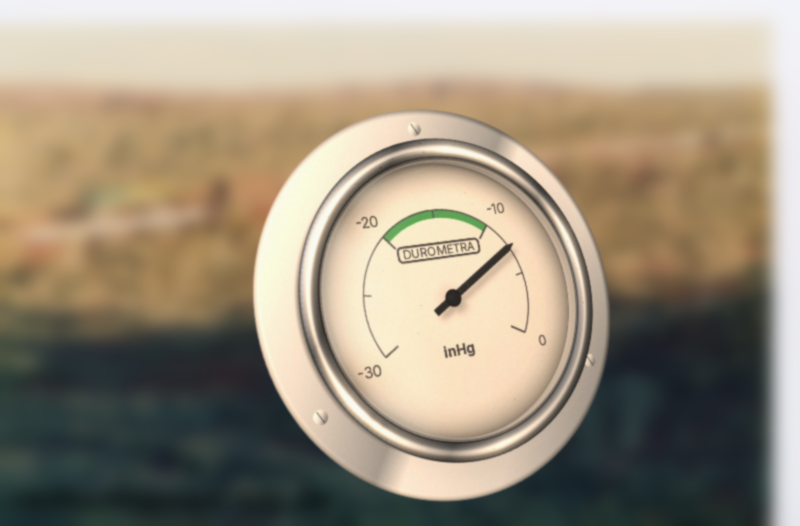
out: -7.5 inHg
